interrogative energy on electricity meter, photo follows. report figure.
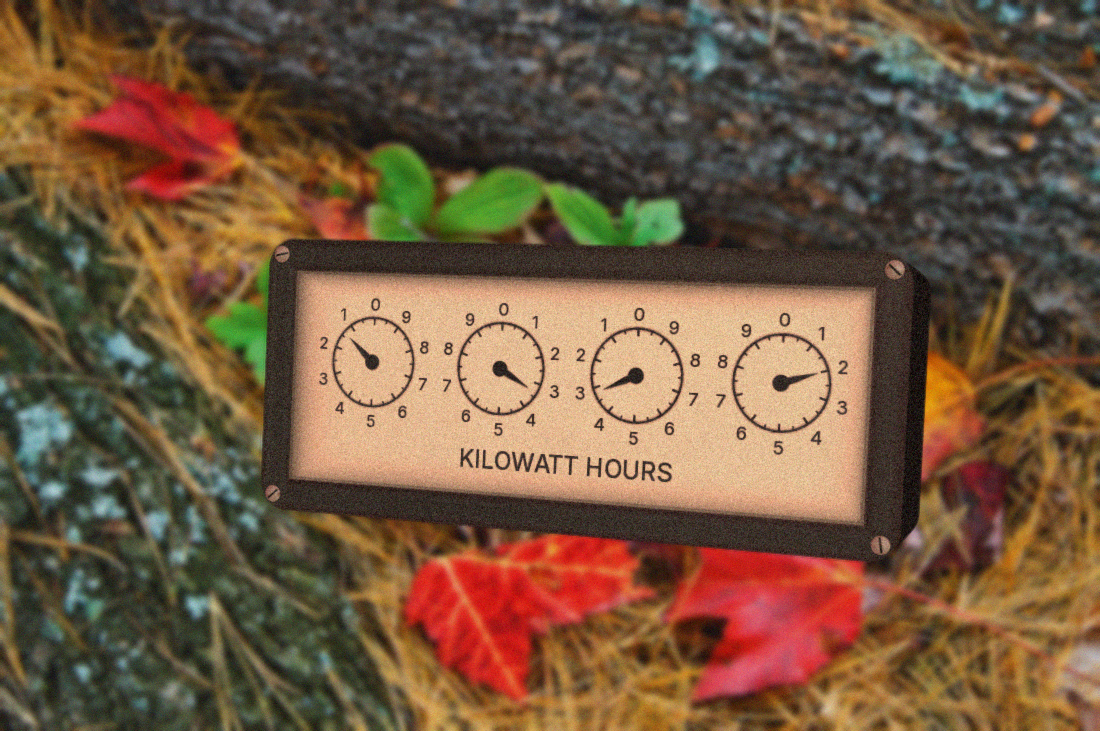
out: 1332 kWh
